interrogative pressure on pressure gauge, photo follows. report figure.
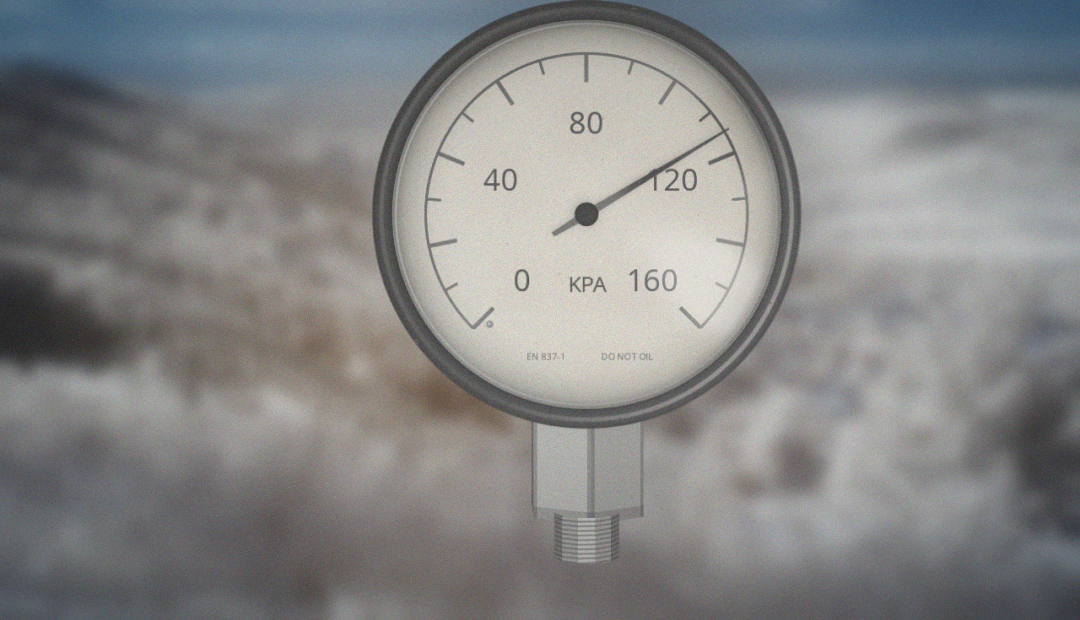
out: 115 kPa
